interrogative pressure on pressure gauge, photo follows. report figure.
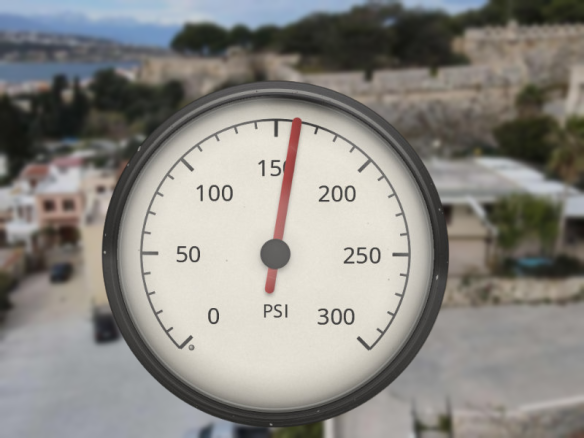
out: 160 psi
